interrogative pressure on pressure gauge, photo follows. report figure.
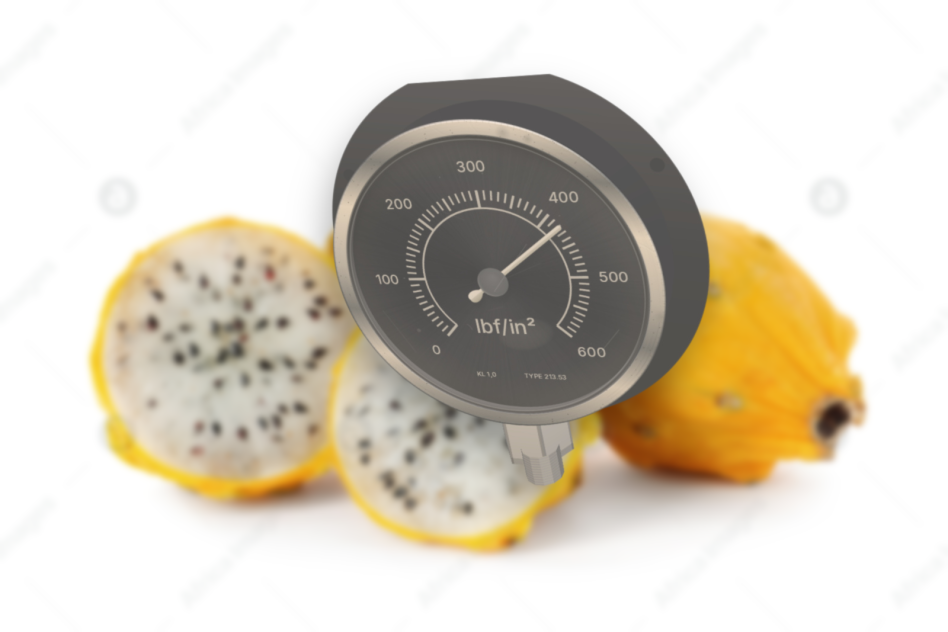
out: 420 psi
